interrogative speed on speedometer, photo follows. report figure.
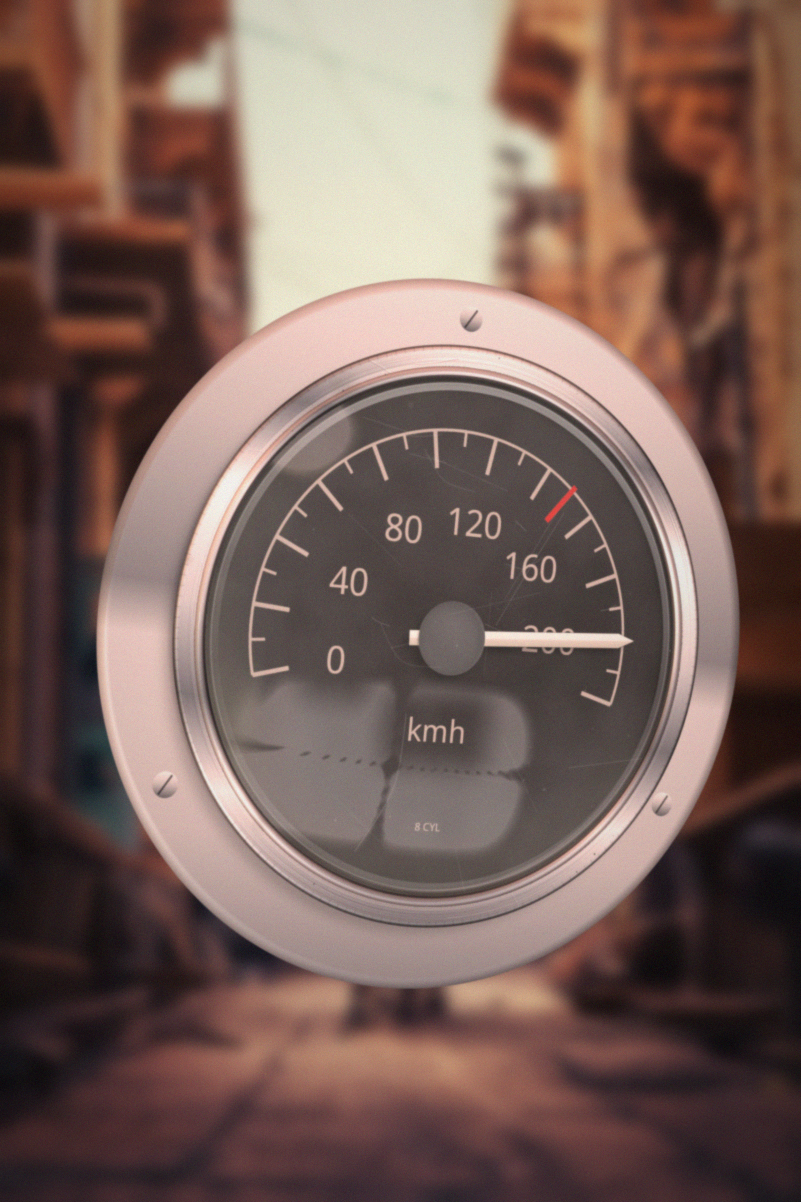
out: 200 km/h
